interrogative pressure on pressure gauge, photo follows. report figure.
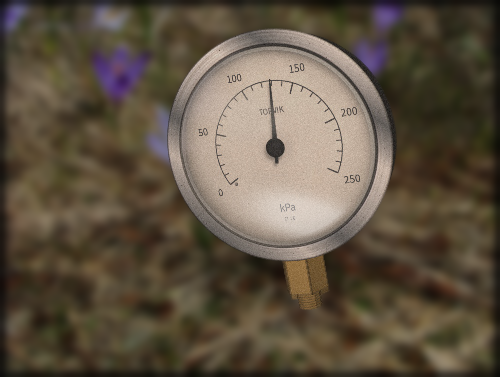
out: 130 kPa
